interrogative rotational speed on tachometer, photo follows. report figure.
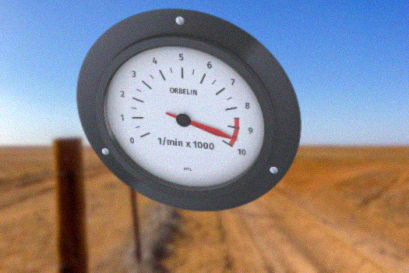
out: 9500 rpm
